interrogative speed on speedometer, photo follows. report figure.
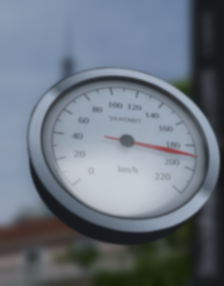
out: 190 km/h
